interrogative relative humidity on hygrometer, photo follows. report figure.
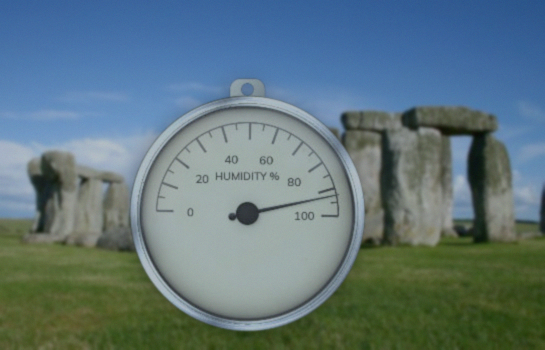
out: 92.5 %
